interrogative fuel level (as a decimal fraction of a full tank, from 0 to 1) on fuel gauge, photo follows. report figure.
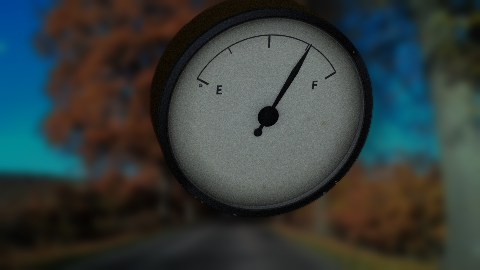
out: 0.75
